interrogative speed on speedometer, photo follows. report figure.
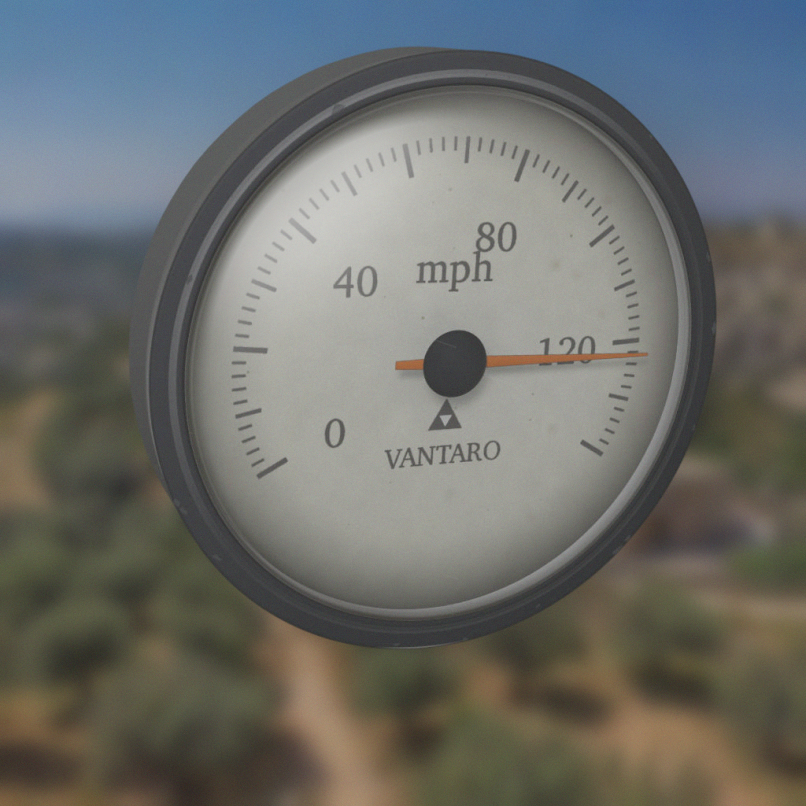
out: 122 mph
